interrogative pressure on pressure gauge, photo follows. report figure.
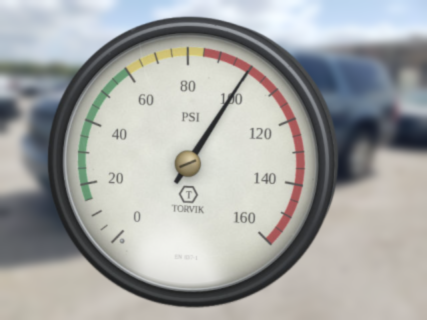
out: 100 psi
